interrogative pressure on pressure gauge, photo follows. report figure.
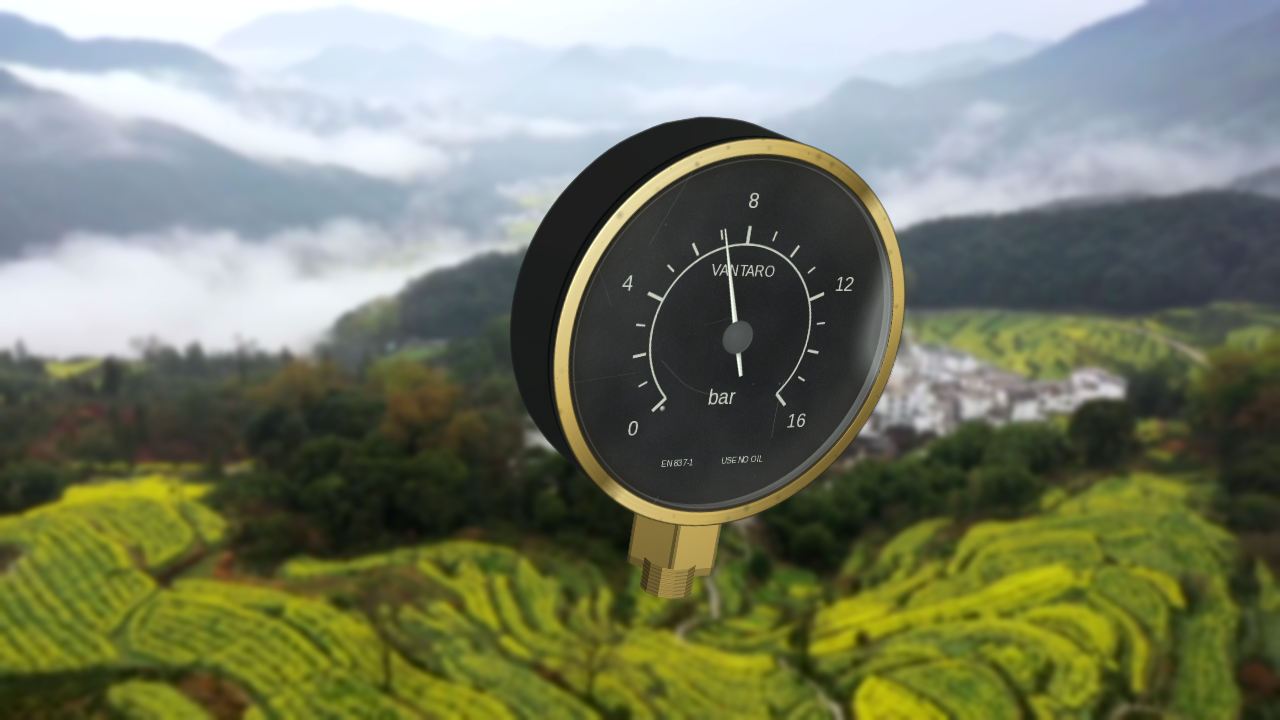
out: 7 bar
